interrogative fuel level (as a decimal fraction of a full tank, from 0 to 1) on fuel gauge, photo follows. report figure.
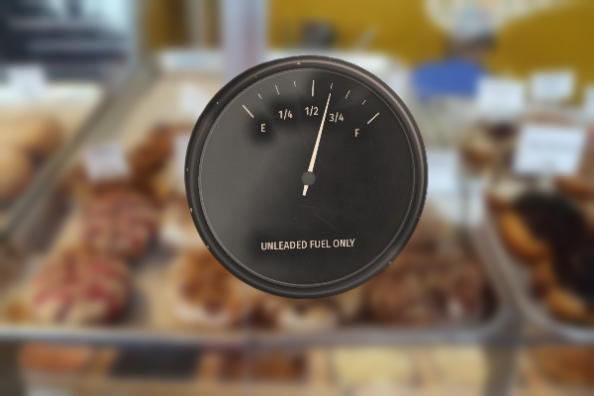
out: 0.625
